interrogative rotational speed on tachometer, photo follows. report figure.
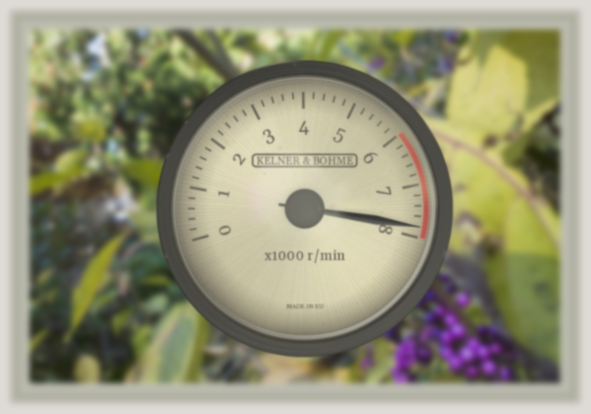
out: 7800 rpm
